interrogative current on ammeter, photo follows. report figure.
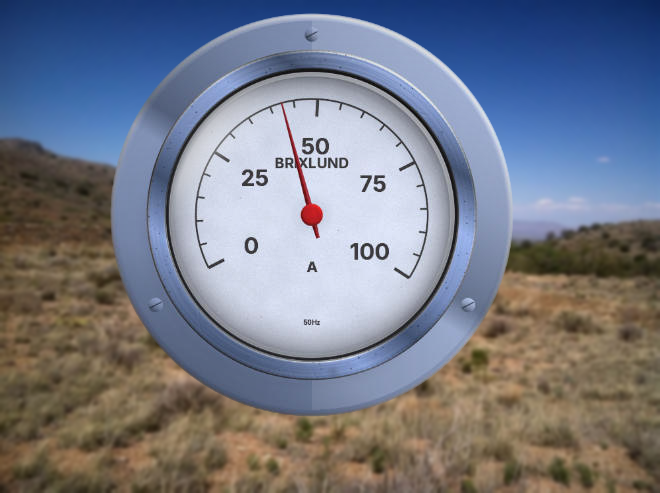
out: 42.5 A
